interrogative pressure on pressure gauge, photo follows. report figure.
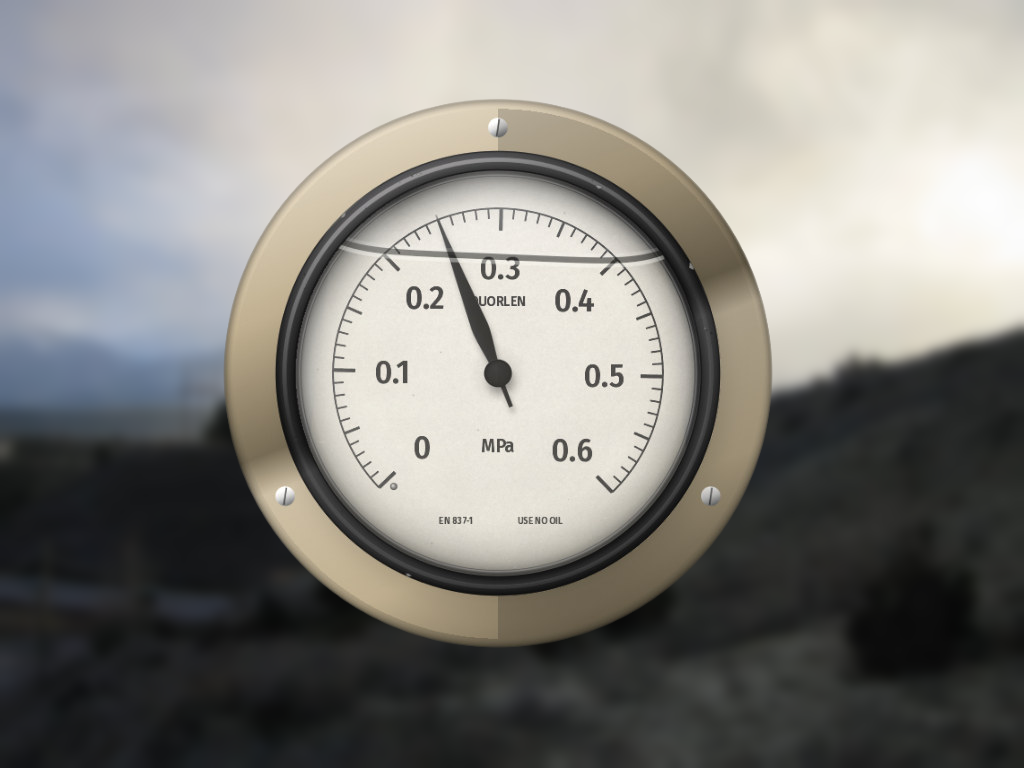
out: 0.25 MPa
